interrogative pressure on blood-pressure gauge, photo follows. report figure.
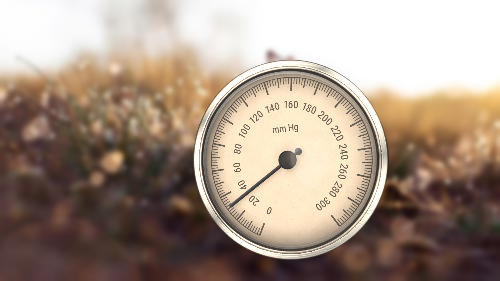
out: 30 mmHg
